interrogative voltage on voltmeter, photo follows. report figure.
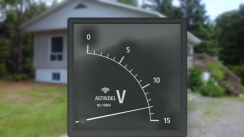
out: 13 V
